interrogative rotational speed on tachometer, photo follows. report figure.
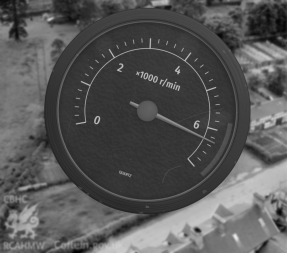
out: 6300 rpm
